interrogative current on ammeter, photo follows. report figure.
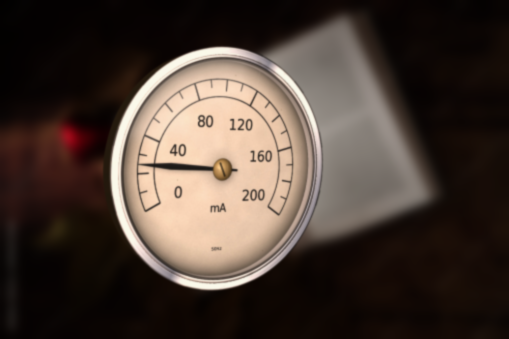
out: 25 mA
